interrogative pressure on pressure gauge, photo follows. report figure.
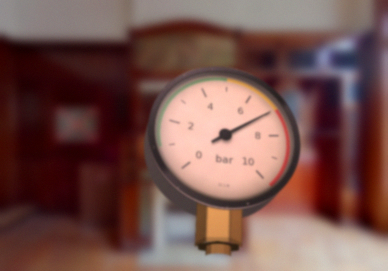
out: 7 bar
